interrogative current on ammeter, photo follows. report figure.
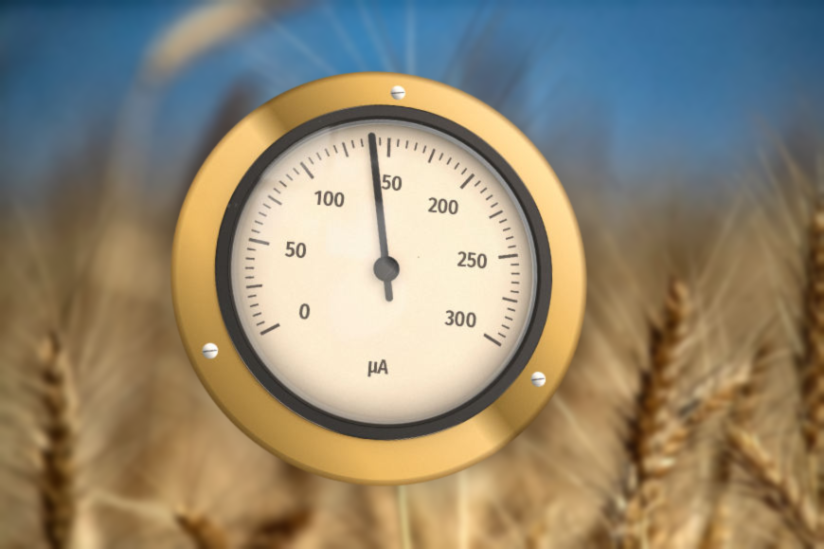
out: 140 µA
